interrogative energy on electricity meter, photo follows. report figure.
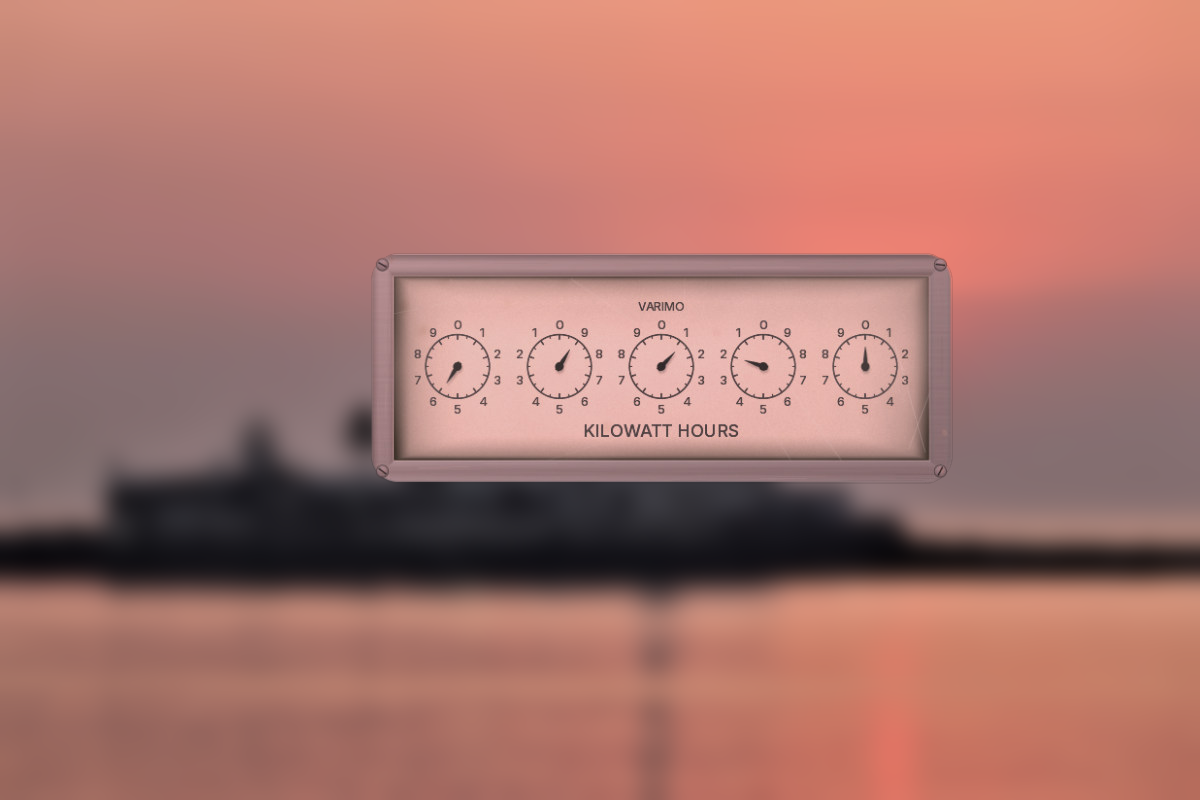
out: 59120 kWh
